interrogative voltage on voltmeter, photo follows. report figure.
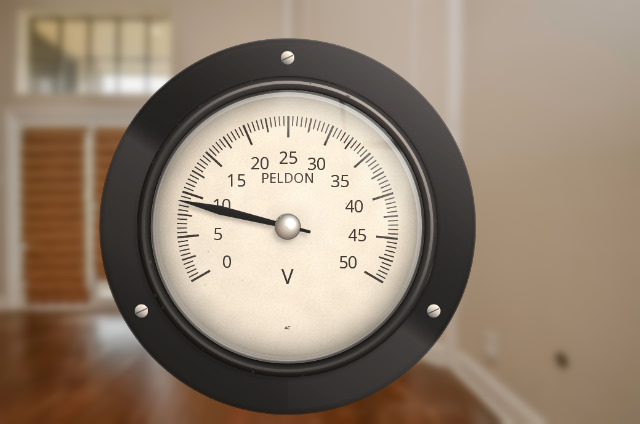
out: 9 V
